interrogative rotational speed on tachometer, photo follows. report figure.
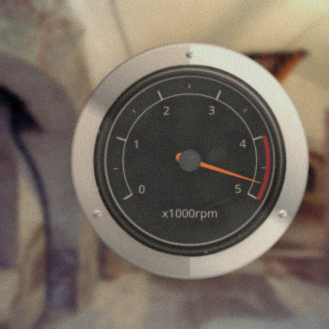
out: 4750 rpm
